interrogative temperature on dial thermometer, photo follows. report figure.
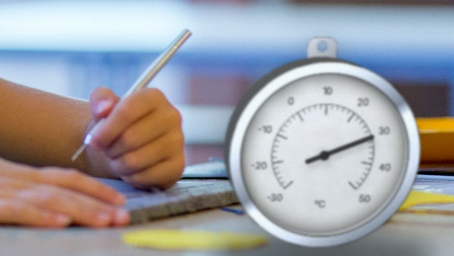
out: 30 °C
